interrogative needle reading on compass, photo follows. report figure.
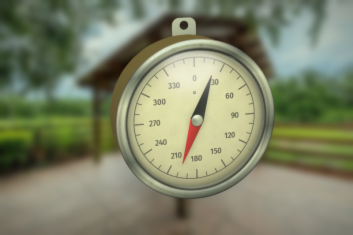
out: 200 °
